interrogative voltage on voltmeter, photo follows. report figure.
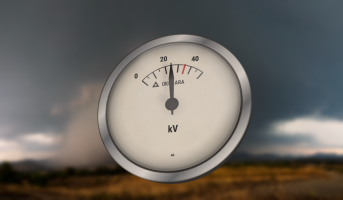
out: 25 kV
